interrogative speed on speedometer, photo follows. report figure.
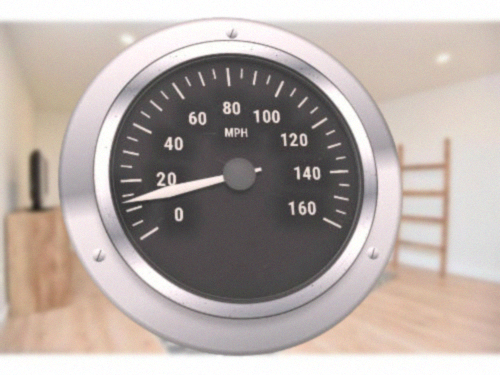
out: 12.5 mph
